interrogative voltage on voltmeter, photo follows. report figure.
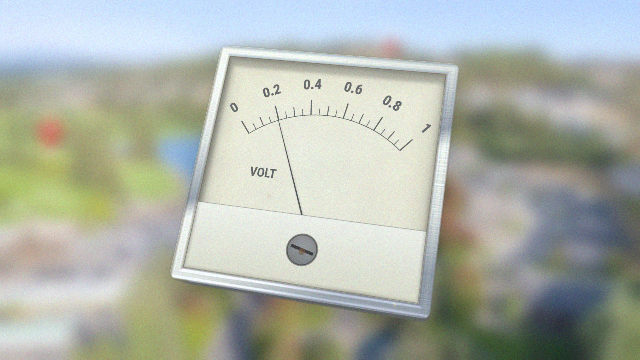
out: 0.2 V
